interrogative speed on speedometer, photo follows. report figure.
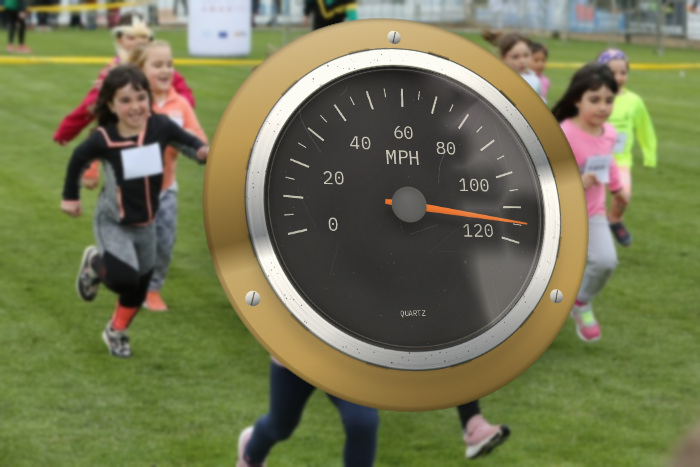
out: 115 mph
